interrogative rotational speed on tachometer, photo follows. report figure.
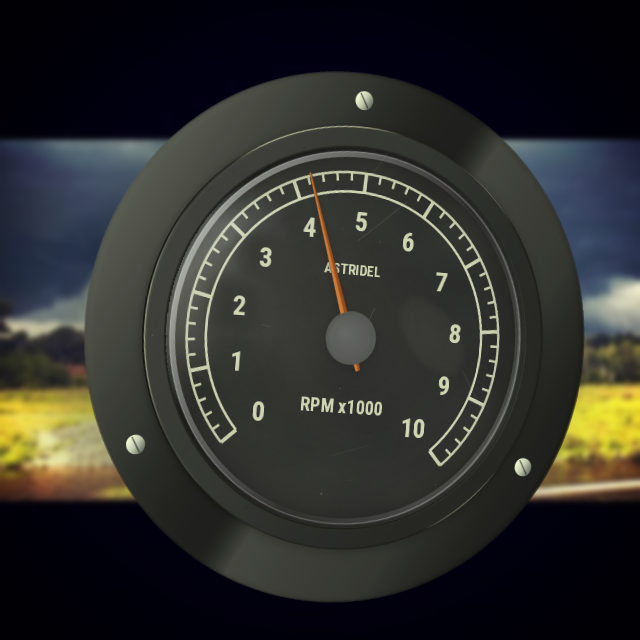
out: 4200 rpm
